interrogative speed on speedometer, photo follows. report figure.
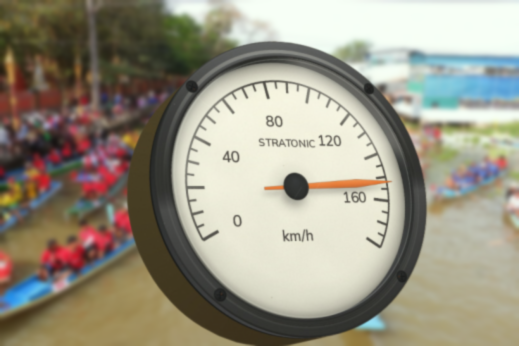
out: 152.5 km/h
